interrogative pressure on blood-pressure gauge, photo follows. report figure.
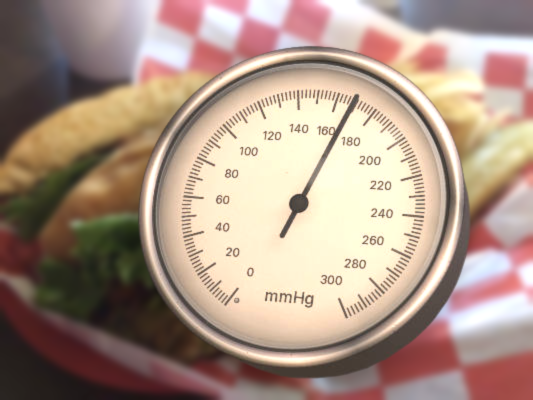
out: 170 mmHg
